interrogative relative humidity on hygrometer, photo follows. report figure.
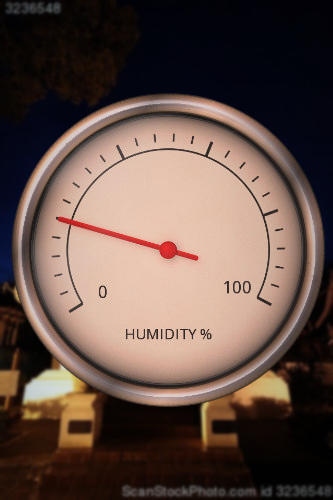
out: 20 %
